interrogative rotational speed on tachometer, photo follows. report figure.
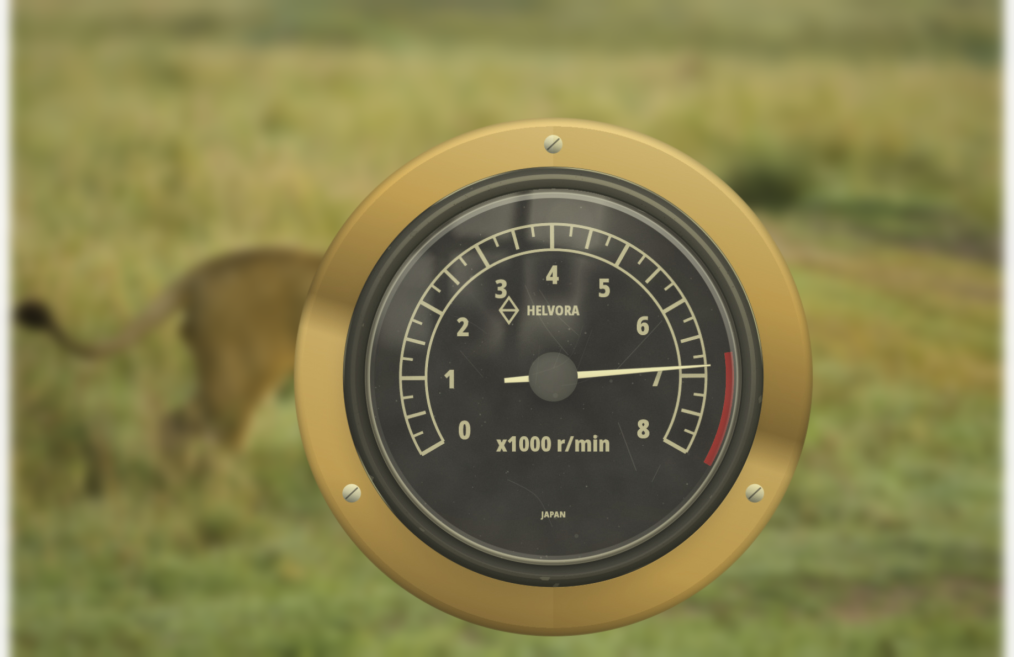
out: 6875 rpm
